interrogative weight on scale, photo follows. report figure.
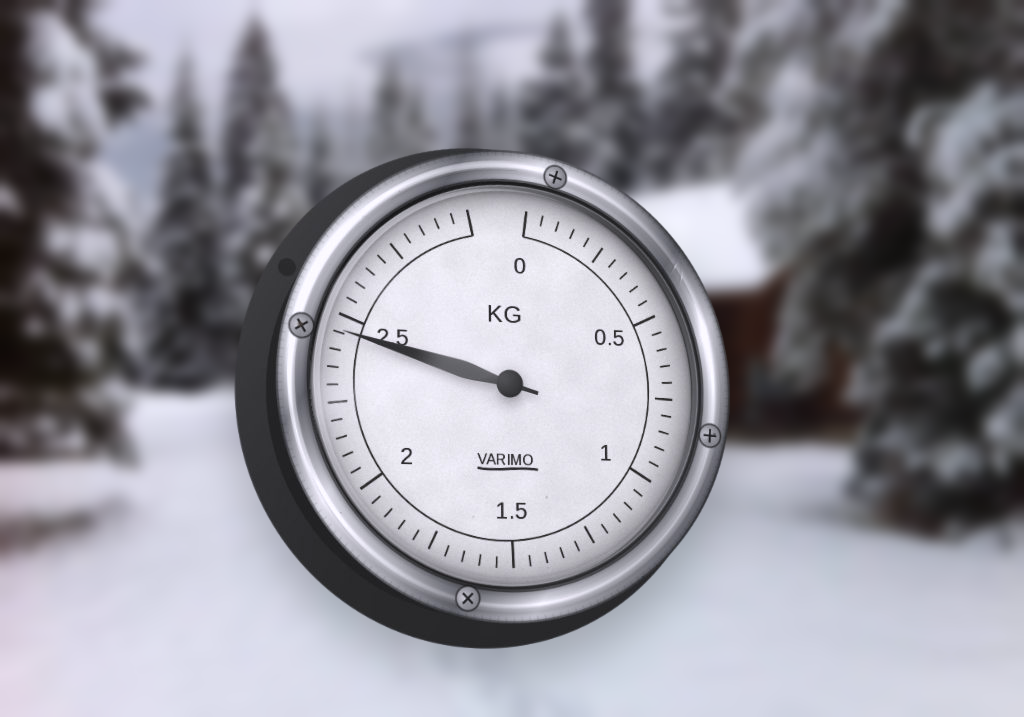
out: 2.45 kg
